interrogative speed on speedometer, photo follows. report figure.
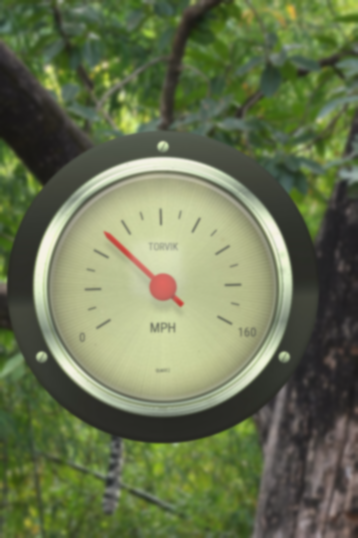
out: 50 mph
